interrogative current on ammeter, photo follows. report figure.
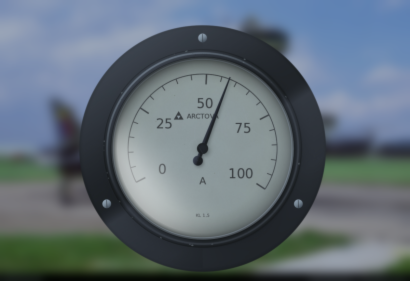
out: 57.5 A
